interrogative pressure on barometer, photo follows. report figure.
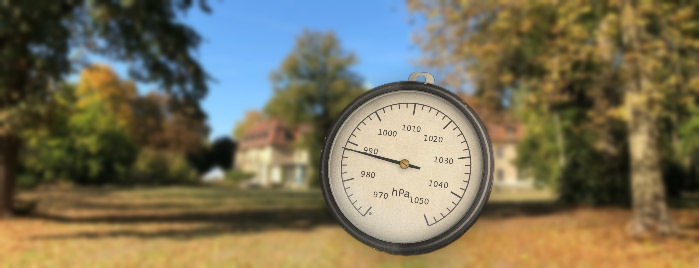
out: 988 hPa
